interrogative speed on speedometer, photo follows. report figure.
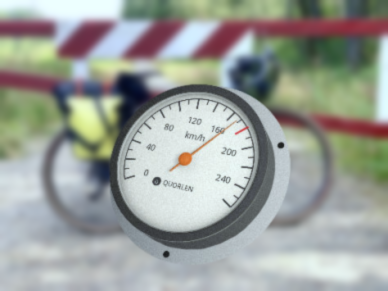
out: 170 km/h
